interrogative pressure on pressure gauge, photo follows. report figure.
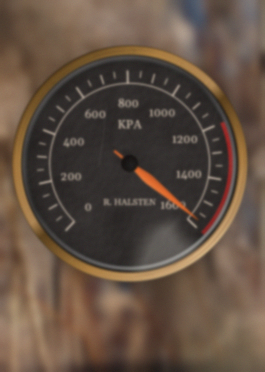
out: 1575 kPa
